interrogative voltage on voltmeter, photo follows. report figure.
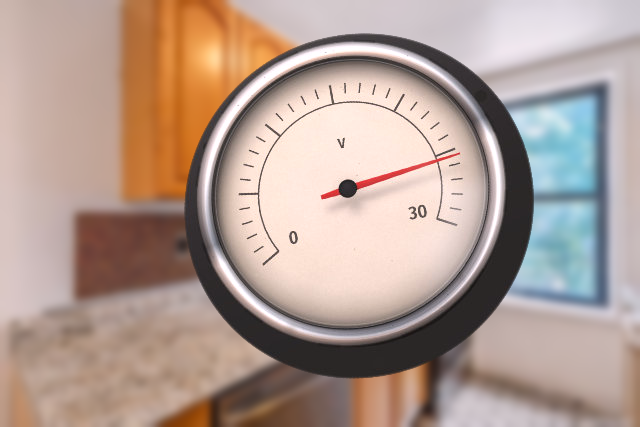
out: 25.5 V
